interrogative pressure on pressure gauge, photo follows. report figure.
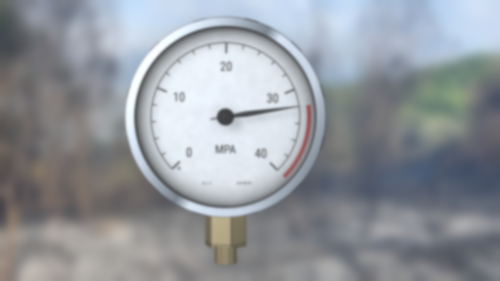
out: 32 MPa
